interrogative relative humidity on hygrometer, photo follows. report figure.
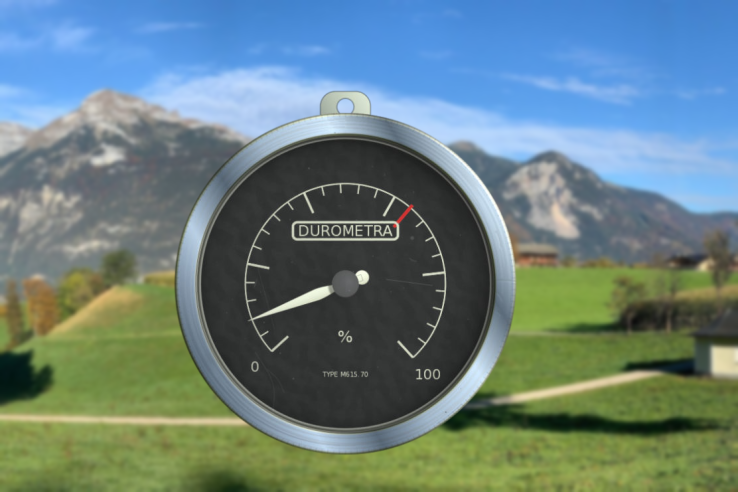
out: 8 %
